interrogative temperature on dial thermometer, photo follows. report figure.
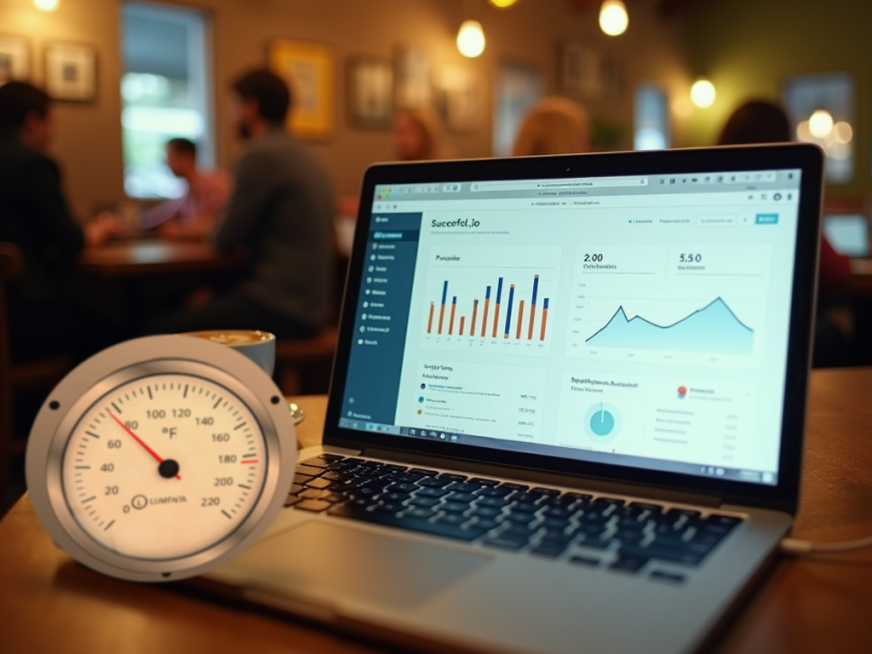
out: 76 °F
